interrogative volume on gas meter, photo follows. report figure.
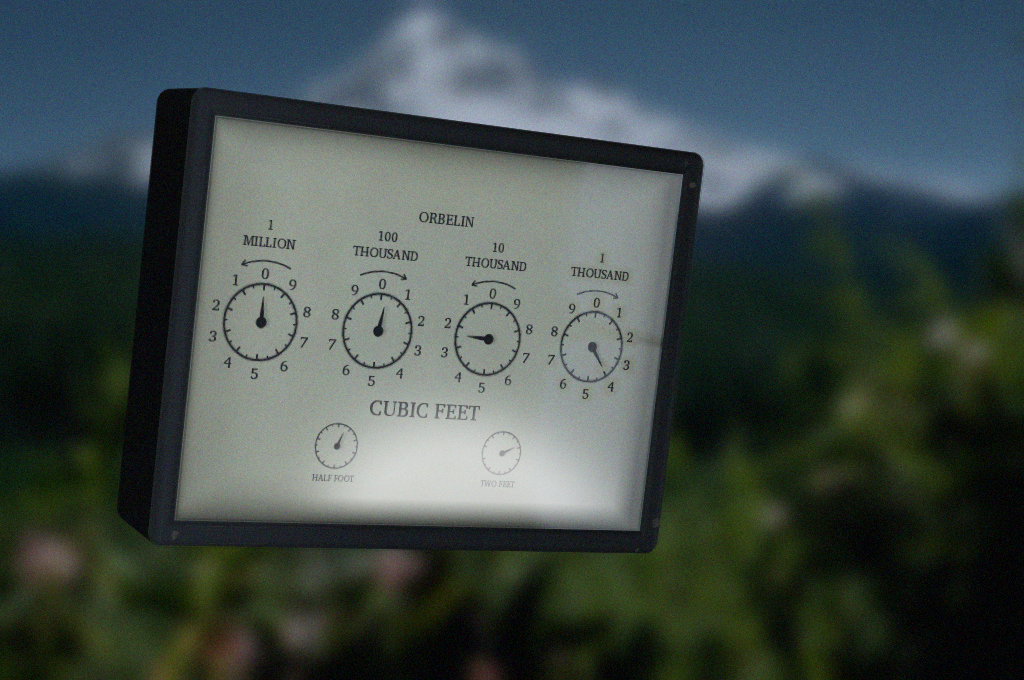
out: 2400 ft³
